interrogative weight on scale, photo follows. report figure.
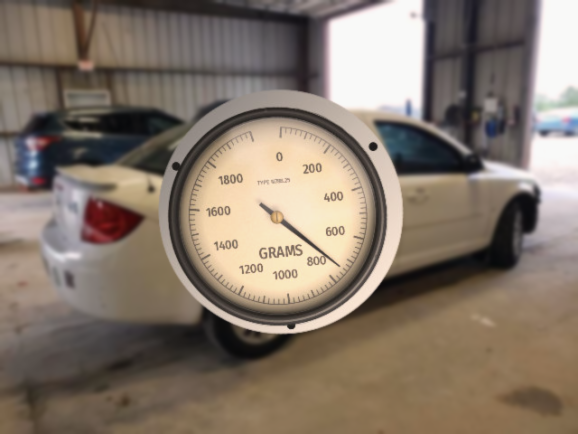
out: 740 g
